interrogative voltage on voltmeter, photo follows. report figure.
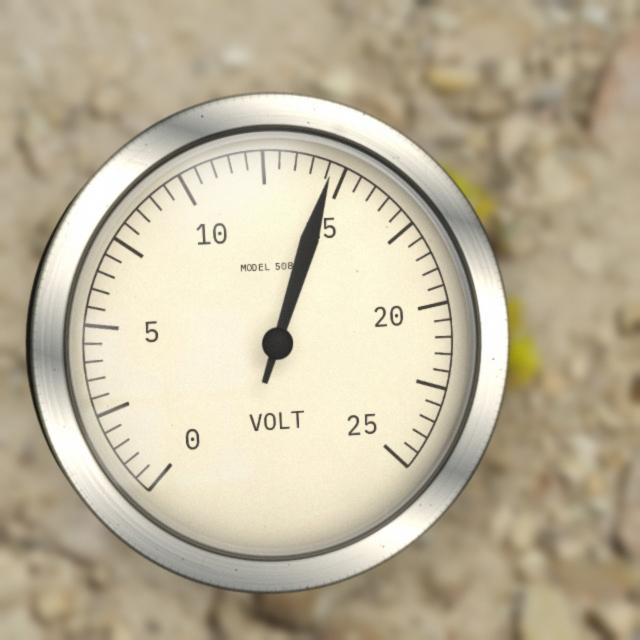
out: 14.5 V
